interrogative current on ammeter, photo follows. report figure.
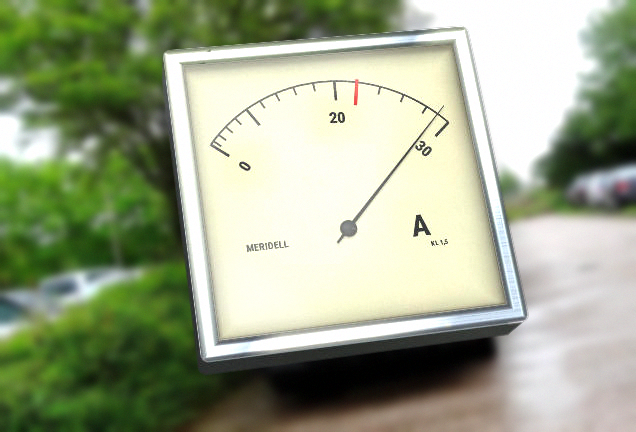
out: 29 A
